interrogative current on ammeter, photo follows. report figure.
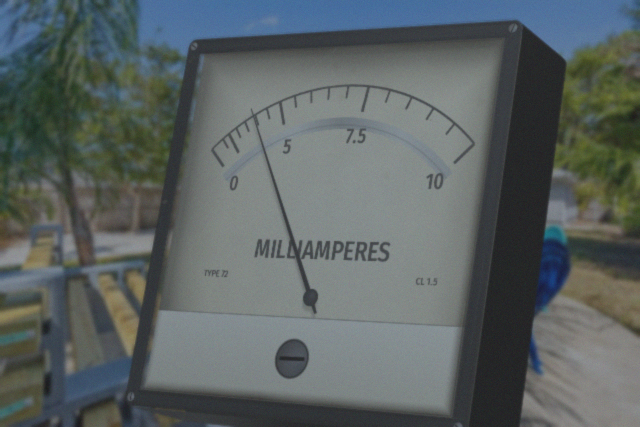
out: 4 mA
